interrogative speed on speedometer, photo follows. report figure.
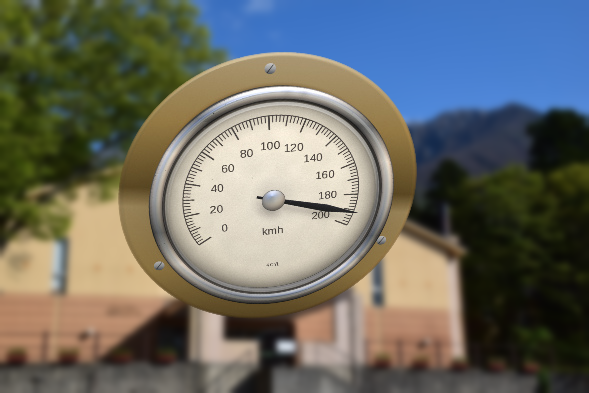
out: 190 km/h
